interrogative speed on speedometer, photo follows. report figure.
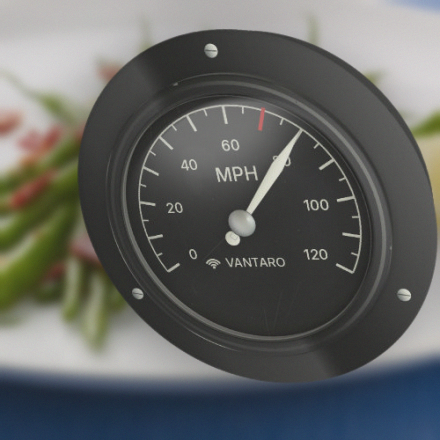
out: 80 mph
